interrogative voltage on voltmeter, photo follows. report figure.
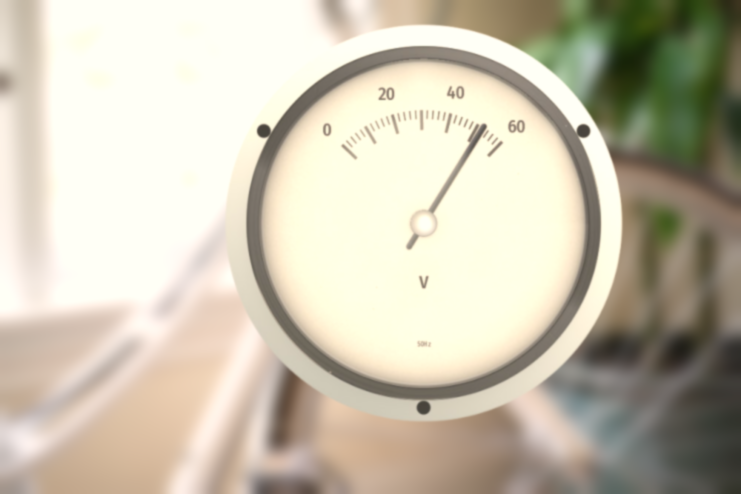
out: 52 V
